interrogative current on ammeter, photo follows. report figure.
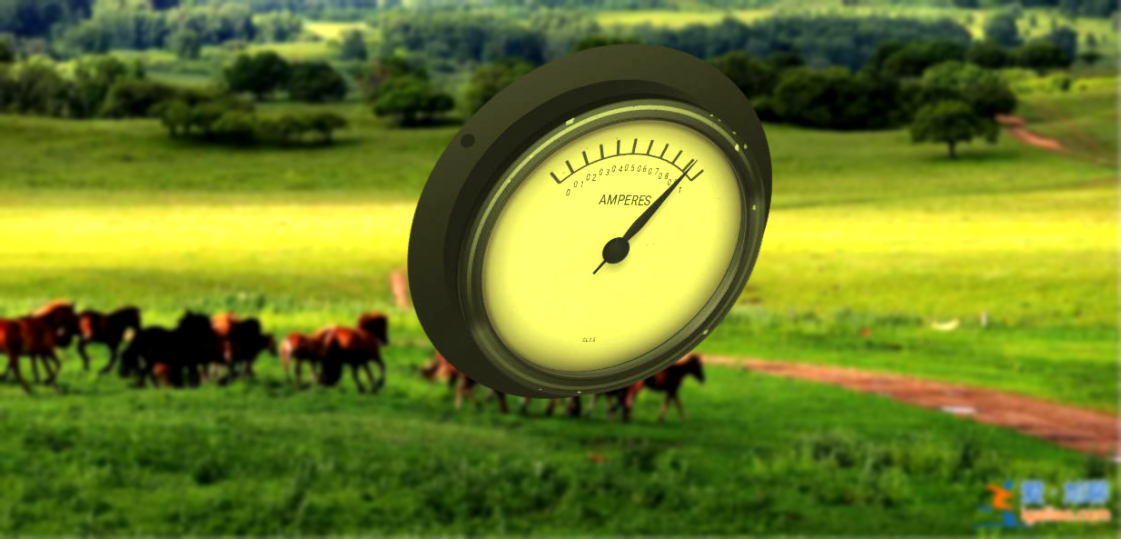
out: 0.9 A
